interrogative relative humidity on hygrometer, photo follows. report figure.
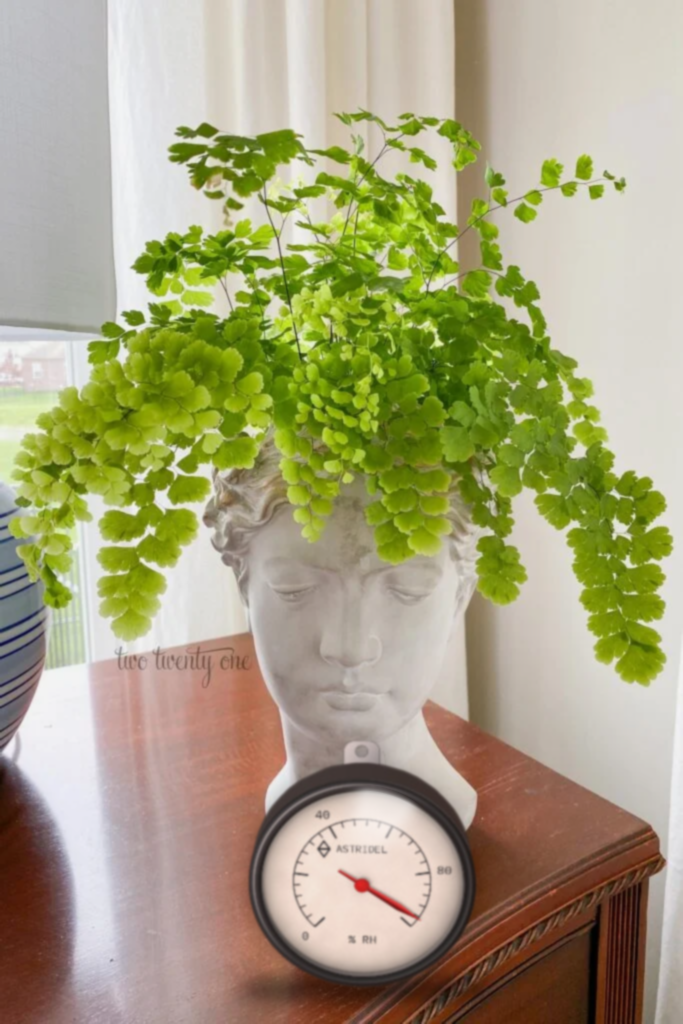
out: 96 %
